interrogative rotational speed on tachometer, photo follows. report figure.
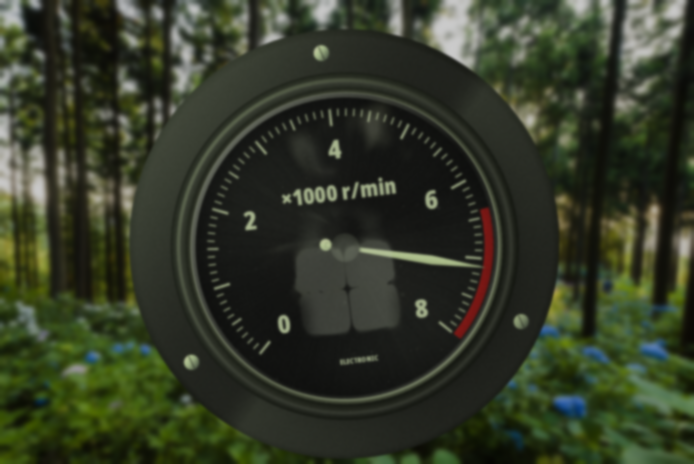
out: 7100 rpm
